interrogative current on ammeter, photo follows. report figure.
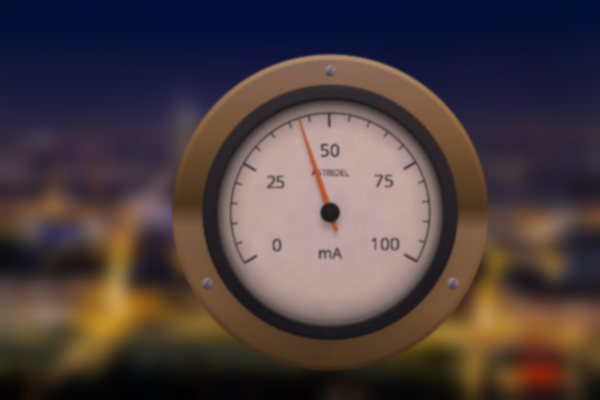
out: 42.5 mA
